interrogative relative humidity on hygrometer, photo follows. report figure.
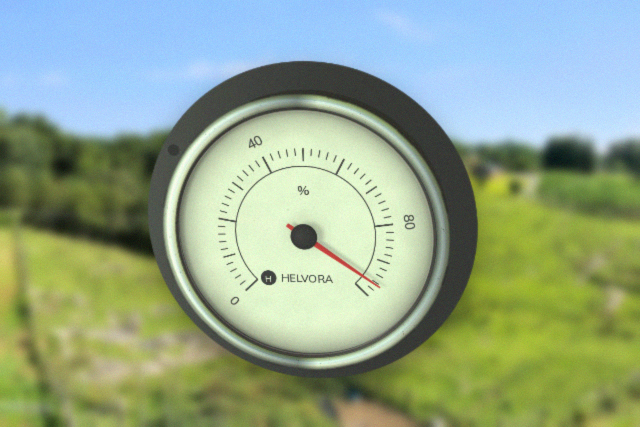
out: 96 %
